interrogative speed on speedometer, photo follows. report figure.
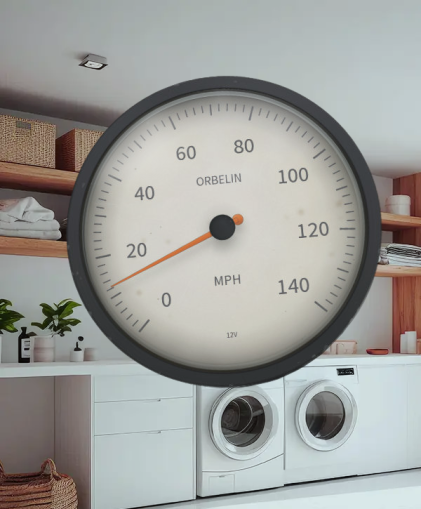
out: 12 mph
